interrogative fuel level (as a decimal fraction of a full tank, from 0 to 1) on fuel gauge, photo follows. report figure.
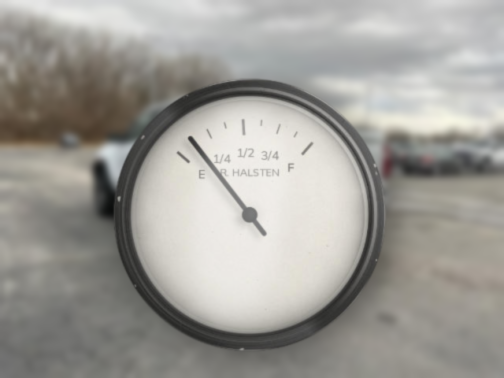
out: 0.125
